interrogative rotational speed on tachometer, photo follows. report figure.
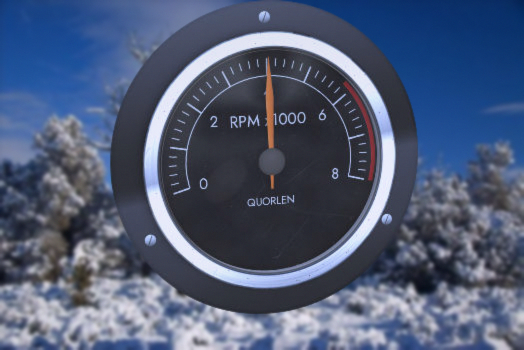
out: 4000 rpm
